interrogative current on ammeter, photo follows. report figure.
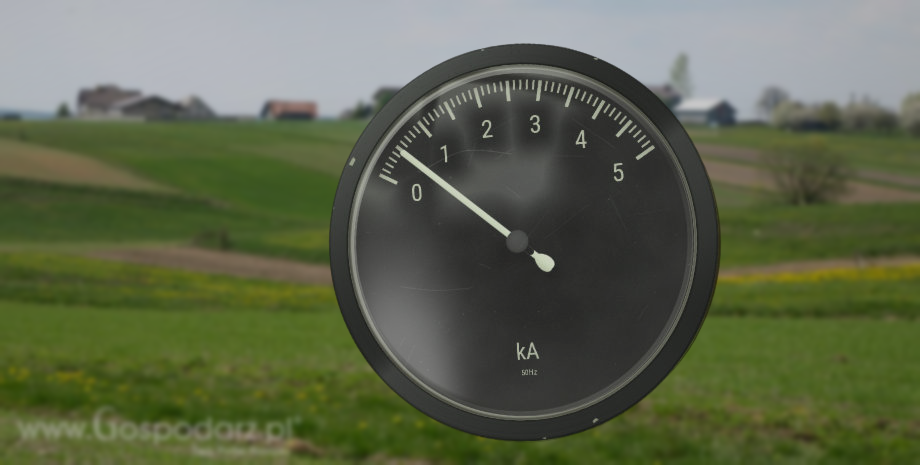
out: 0.5 kA
